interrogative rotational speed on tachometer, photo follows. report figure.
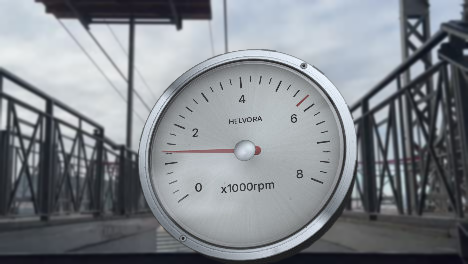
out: 1250 rpm
